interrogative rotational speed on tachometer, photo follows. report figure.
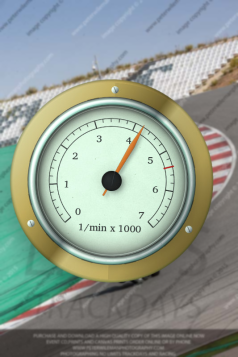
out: 4200 rpm
